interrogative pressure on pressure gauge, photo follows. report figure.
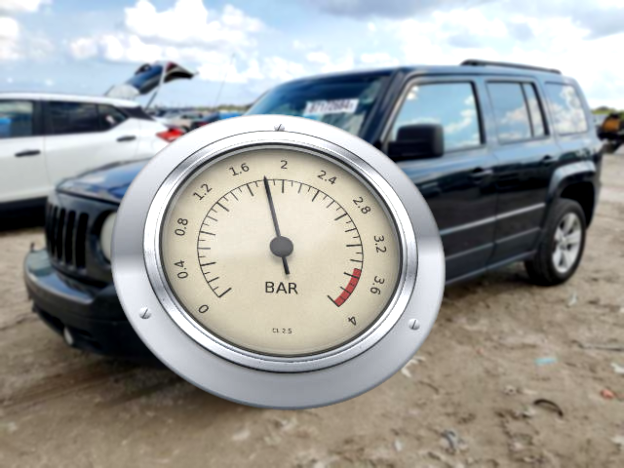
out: 1.8 bar
